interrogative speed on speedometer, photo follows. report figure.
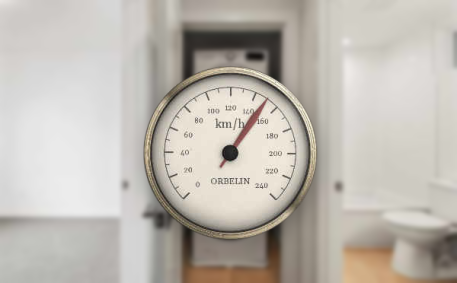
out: 150 km/h
